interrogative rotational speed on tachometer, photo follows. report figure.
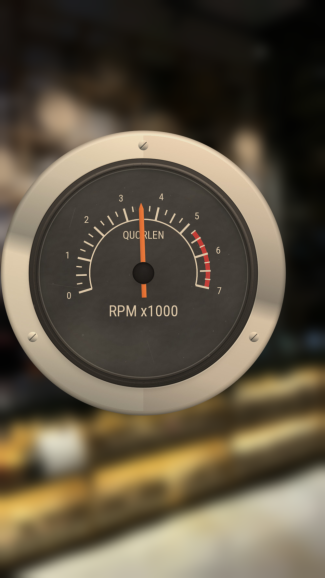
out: 3500 rpm
